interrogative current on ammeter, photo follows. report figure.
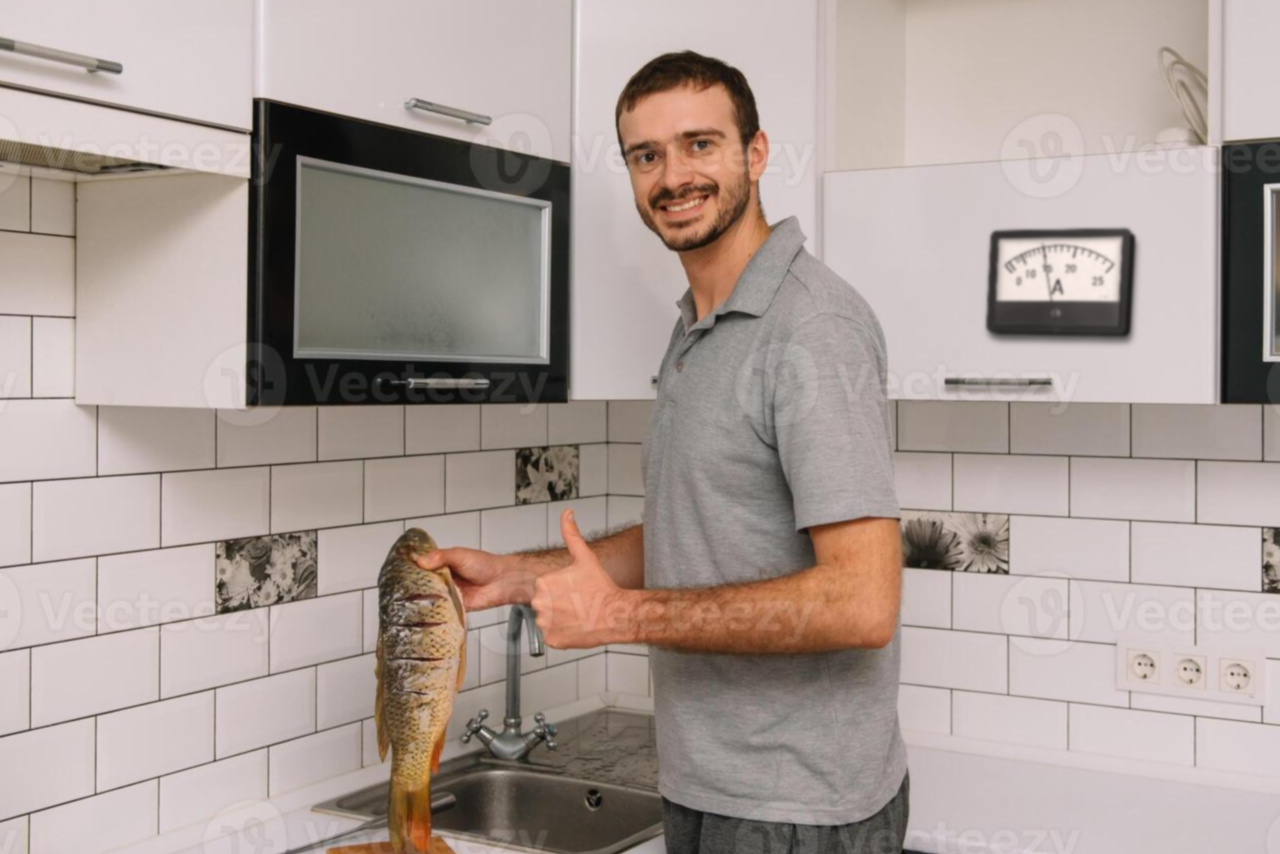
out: 15 A
